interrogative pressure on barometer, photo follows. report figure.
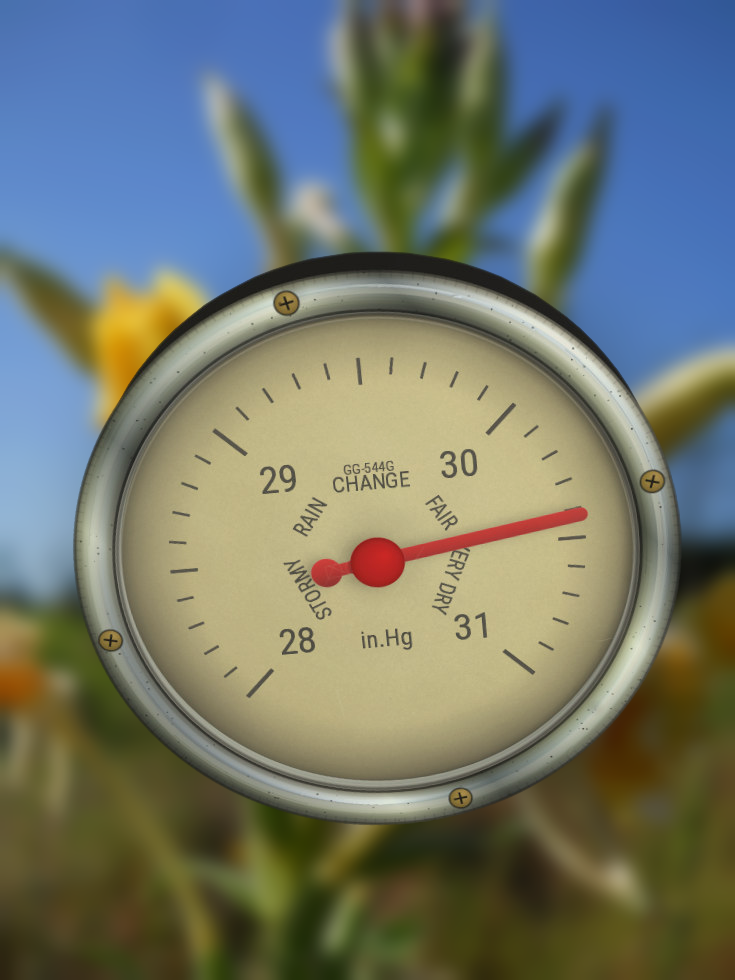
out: 30.4 inHg
